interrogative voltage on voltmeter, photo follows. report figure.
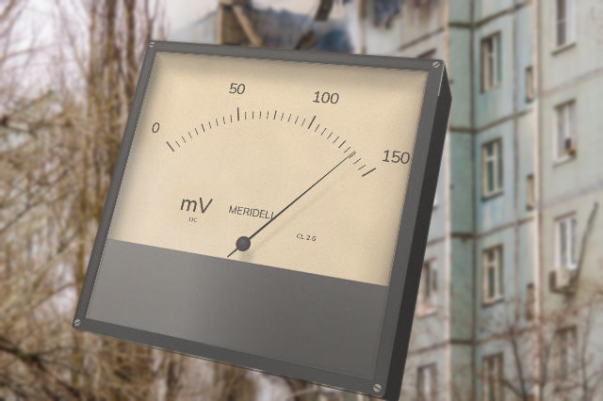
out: 135 mV
